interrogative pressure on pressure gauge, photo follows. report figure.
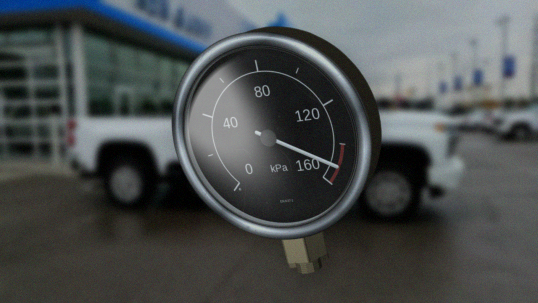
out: 150 kPa
